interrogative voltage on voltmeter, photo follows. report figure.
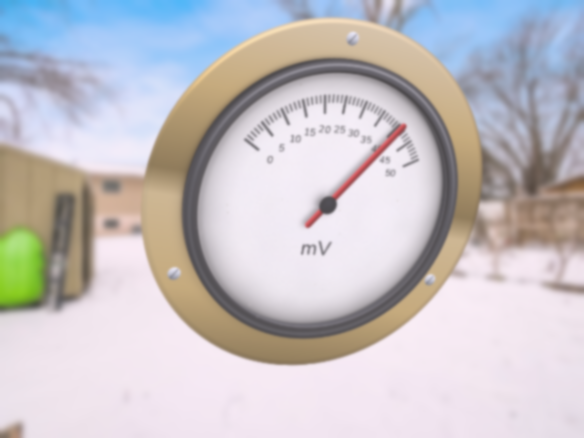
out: 40 mV
